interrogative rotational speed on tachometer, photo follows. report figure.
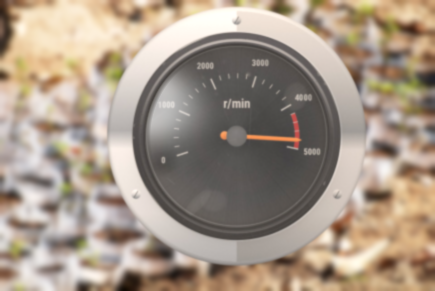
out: 4800 rpm
